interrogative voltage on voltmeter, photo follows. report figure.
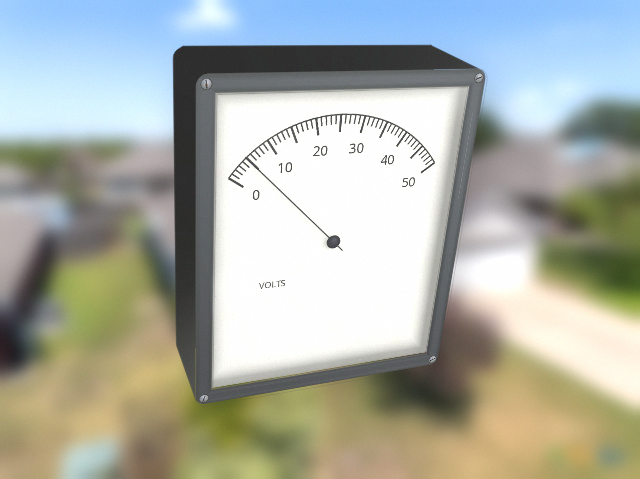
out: 5 V
